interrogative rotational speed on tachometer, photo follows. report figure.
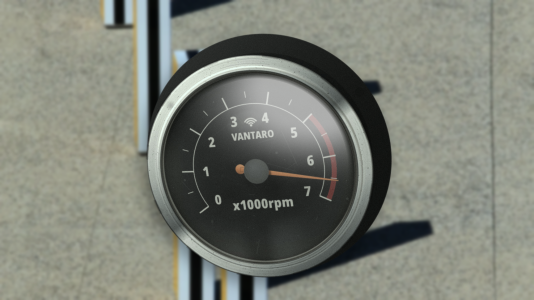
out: 6500 rpm
